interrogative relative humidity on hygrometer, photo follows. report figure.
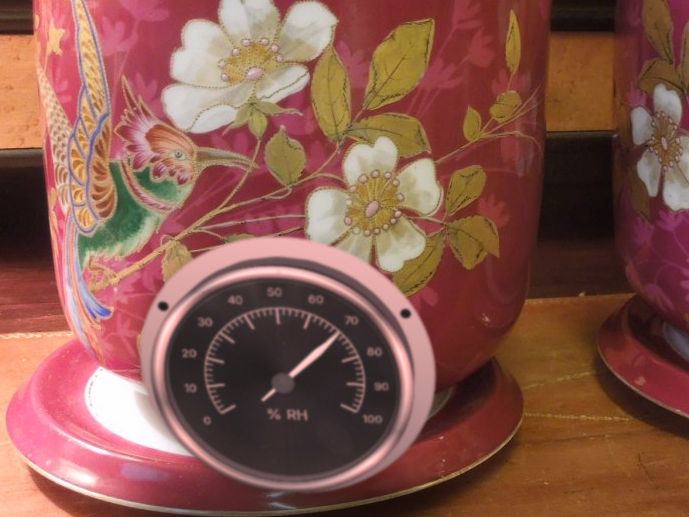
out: 70 %
